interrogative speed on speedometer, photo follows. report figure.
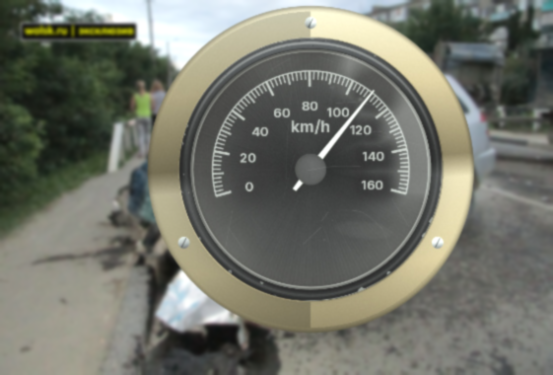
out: 110 km/h
